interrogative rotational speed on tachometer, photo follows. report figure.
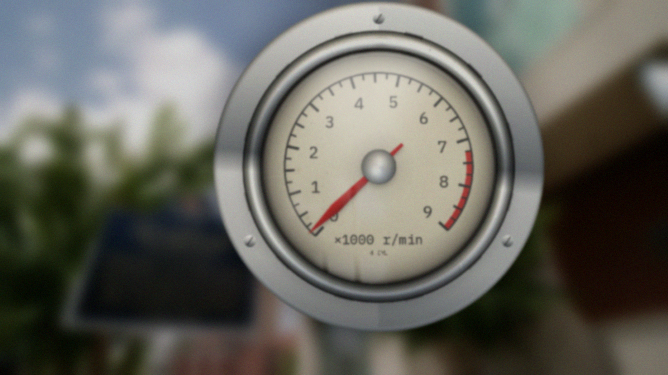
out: 125 rpm
